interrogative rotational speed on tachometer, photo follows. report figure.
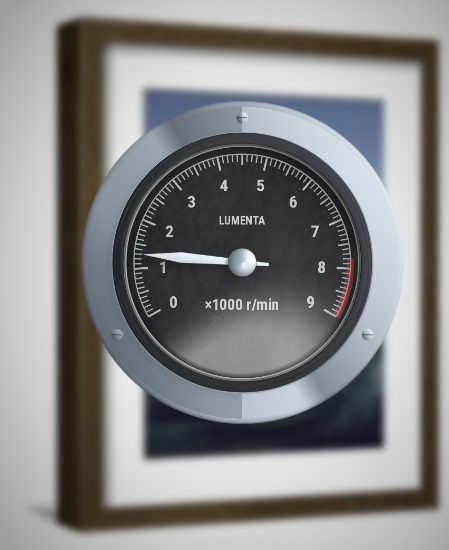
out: 1300 rpm
